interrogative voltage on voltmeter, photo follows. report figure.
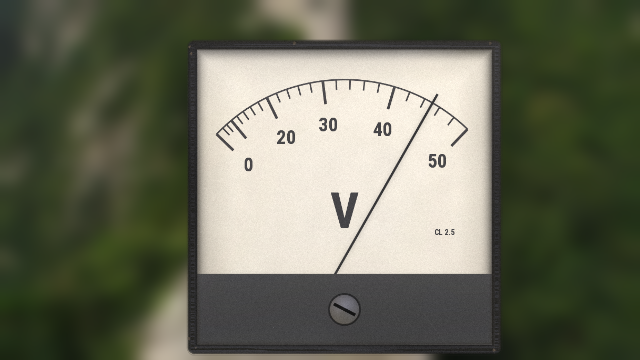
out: 45 V
